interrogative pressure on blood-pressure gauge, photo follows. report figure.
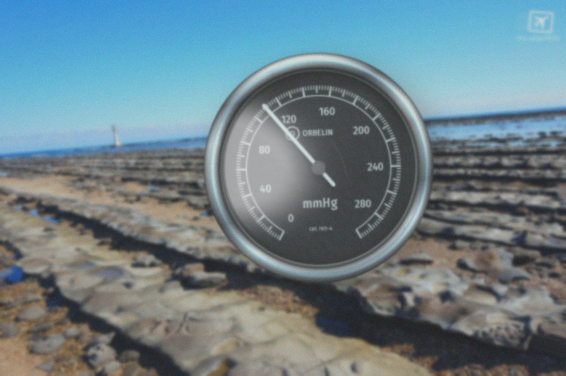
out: 110 mmHg
